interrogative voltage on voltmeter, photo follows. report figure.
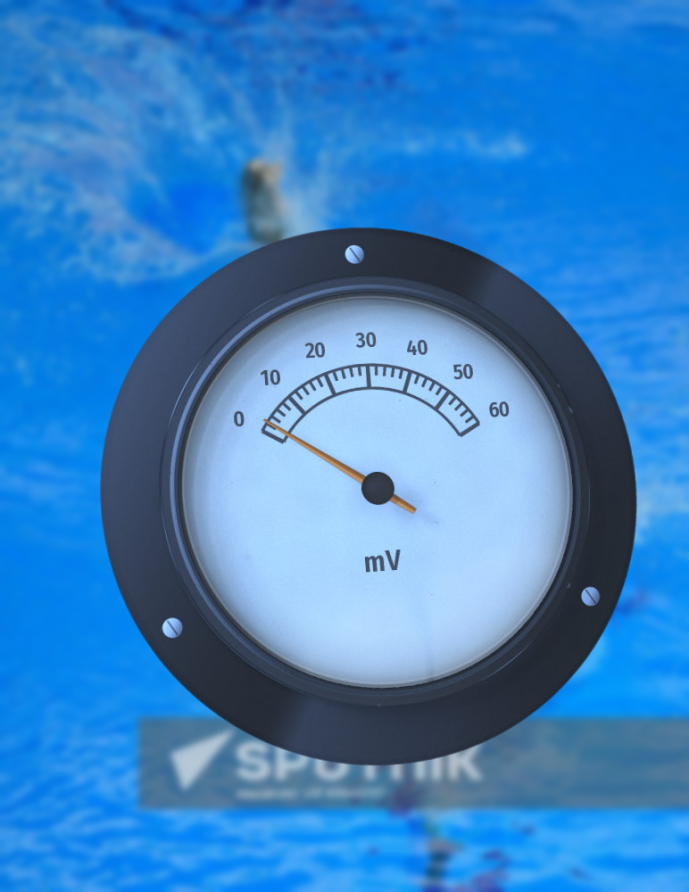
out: 2 mV
